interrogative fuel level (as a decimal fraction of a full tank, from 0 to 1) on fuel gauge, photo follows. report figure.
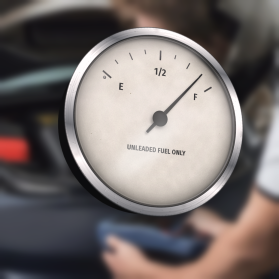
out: 0.875
